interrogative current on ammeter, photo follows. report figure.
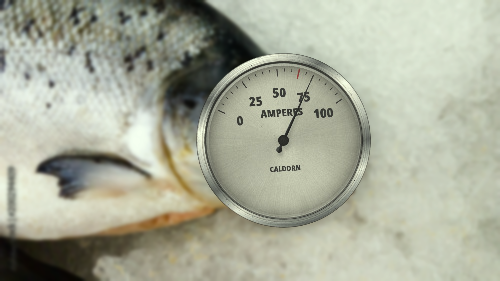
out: 75 A
